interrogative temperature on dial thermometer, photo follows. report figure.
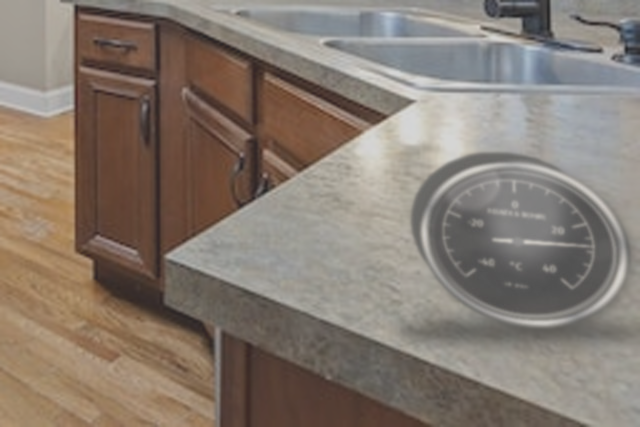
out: 26 °C
